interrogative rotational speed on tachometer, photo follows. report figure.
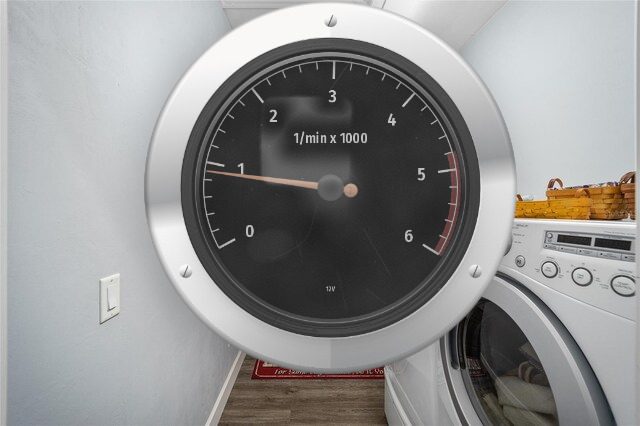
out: 900 rpm
